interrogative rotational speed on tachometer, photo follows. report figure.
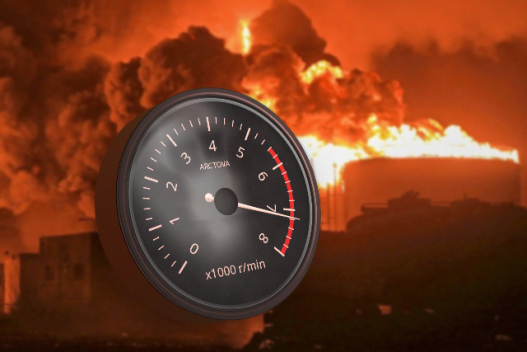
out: 7200 rpm
